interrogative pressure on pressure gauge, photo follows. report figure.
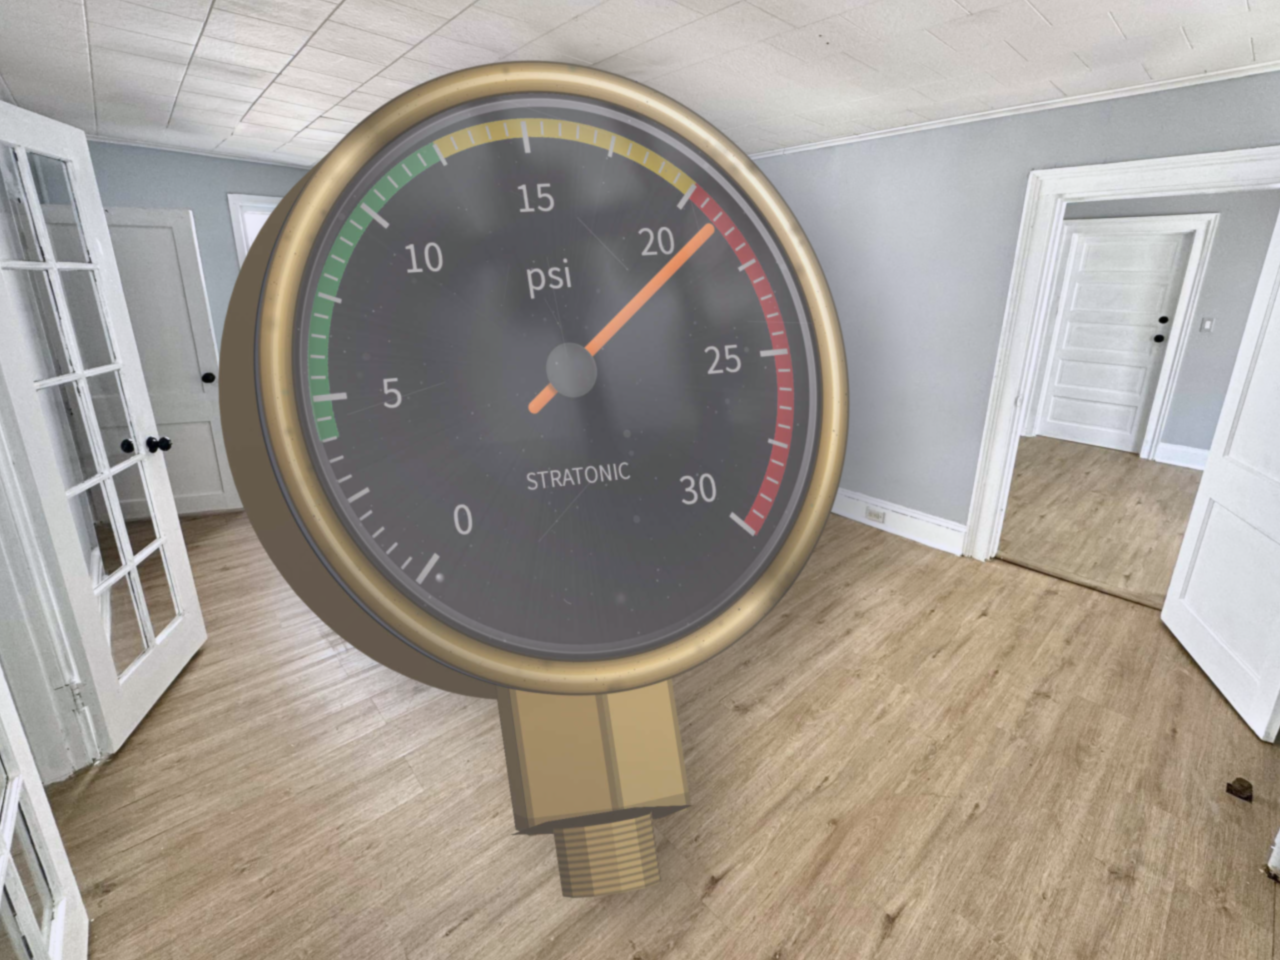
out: 21 psi
